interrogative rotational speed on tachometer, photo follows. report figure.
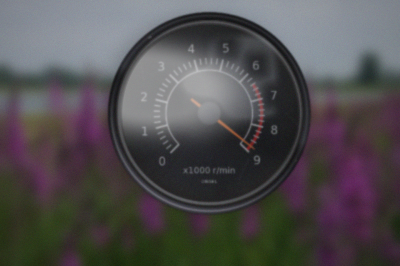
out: 8800 rpm
